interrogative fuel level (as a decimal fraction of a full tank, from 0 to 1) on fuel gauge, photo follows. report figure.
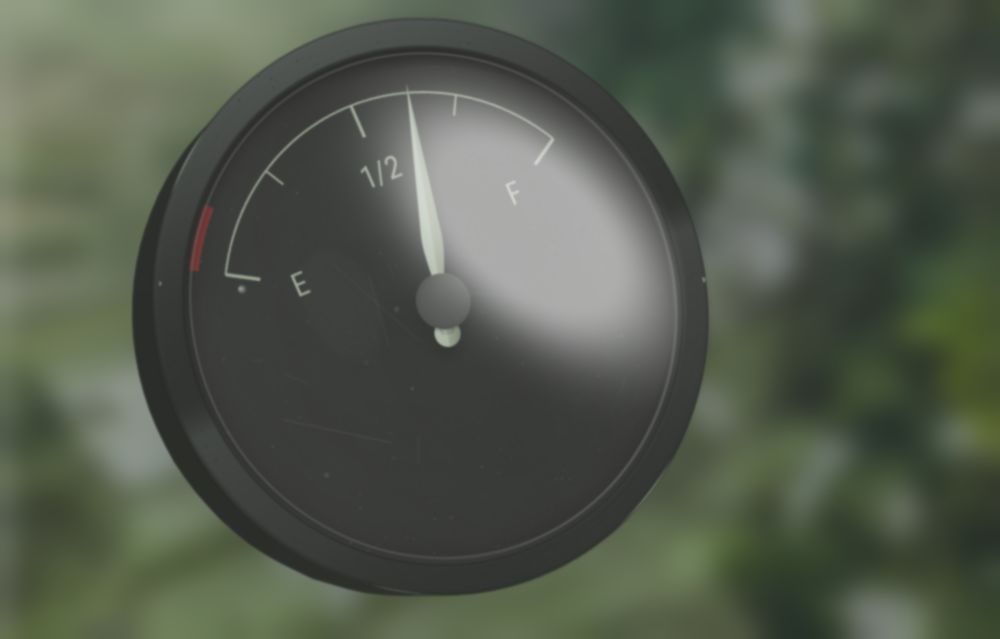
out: 0.625
